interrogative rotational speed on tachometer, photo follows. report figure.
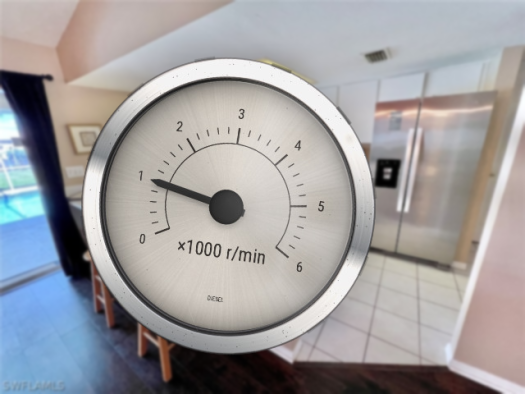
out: 1000 rpm
